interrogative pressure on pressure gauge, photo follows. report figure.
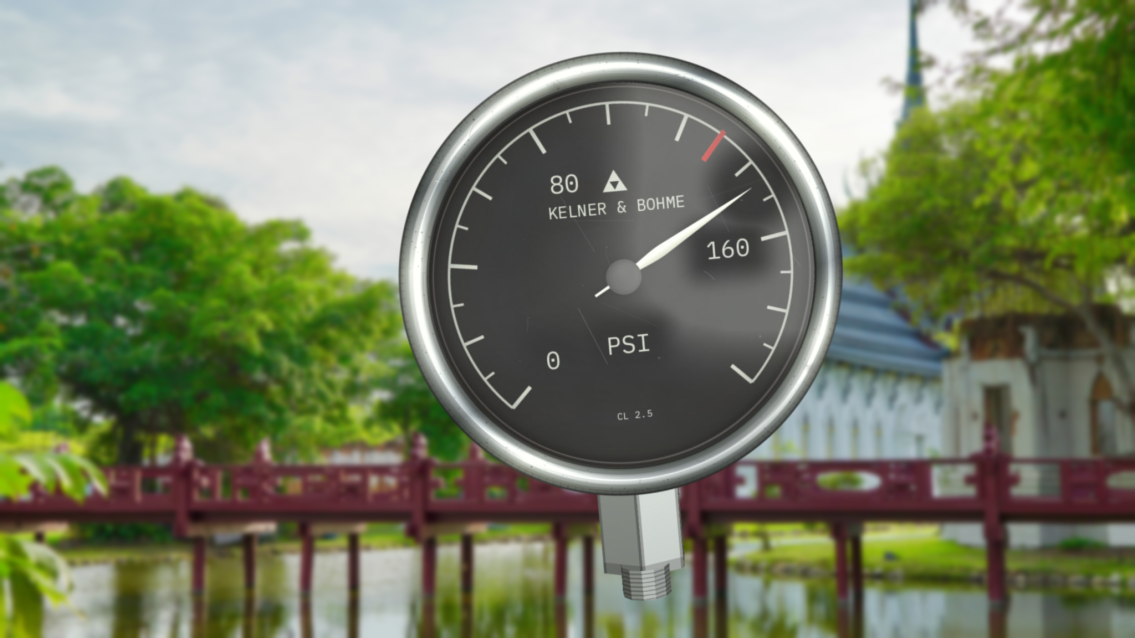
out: 145 psi
